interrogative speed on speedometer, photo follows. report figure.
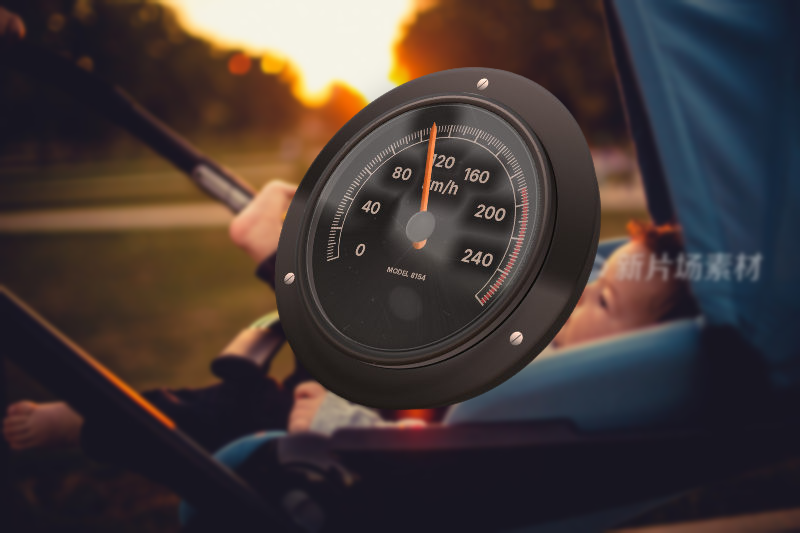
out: 110 km/h
